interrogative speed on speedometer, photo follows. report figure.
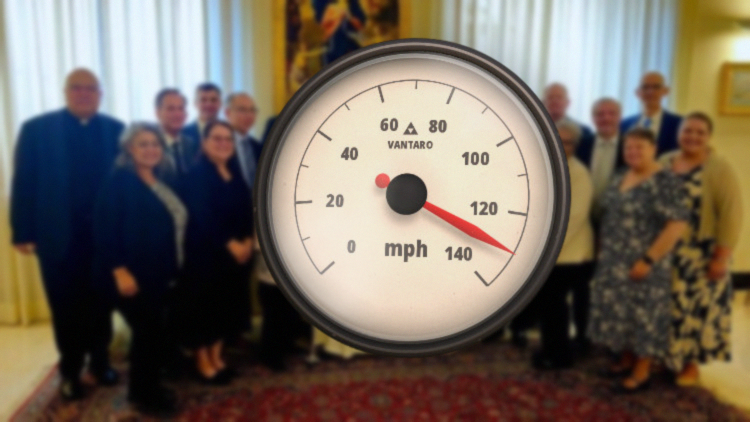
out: 130 mph
